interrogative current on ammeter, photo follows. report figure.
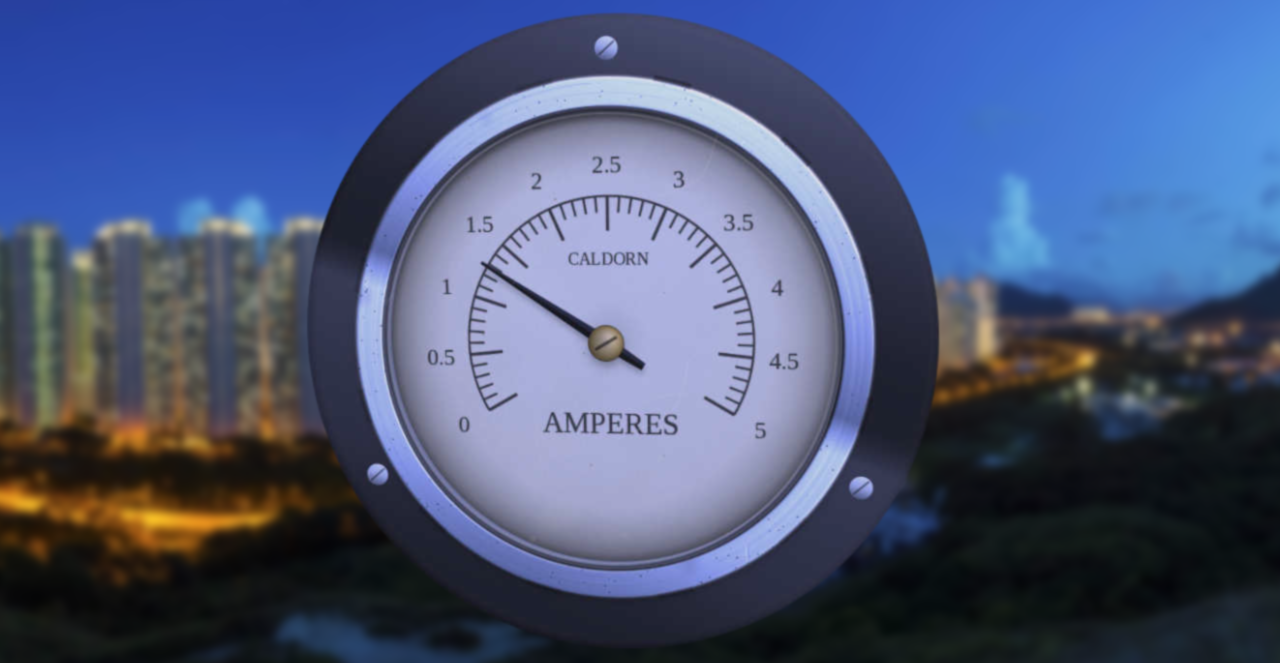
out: 1.3 A
